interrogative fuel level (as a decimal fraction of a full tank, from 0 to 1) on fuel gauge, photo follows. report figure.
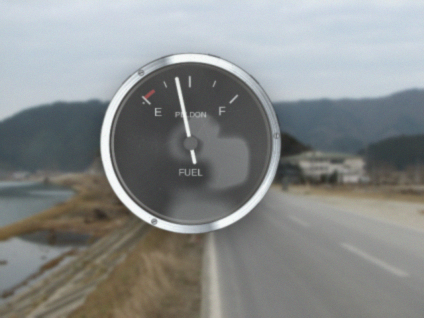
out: 0.375
